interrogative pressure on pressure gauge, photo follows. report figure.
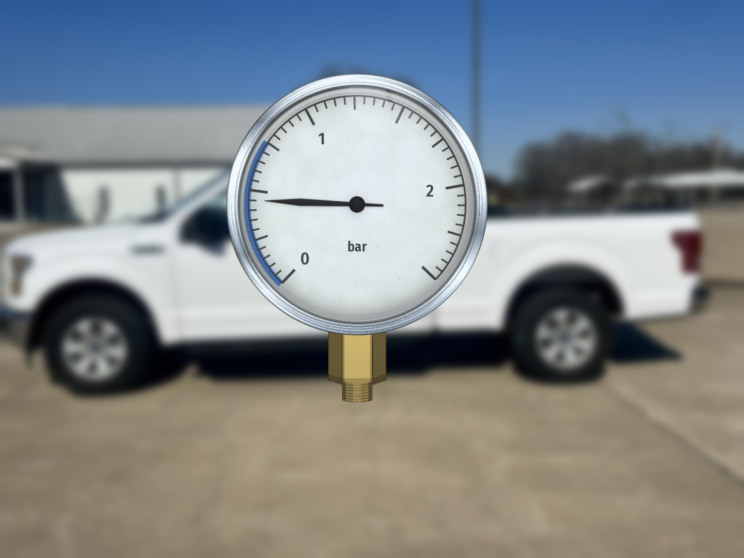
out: 0.45 bar
